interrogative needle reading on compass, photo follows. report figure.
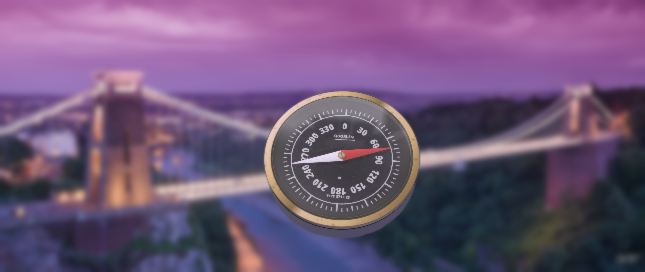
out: 75 °
